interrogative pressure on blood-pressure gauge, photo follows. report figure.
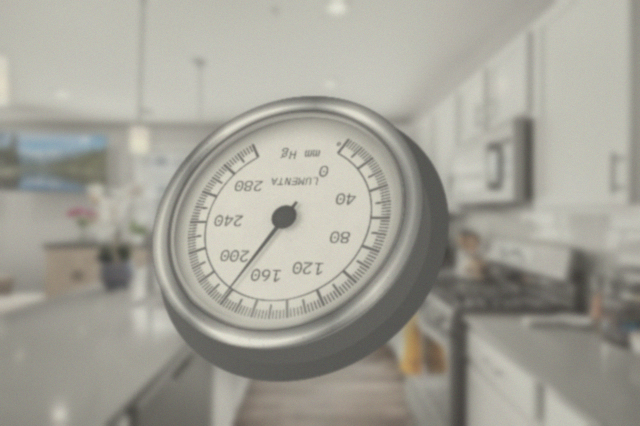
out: 180 mmHg
